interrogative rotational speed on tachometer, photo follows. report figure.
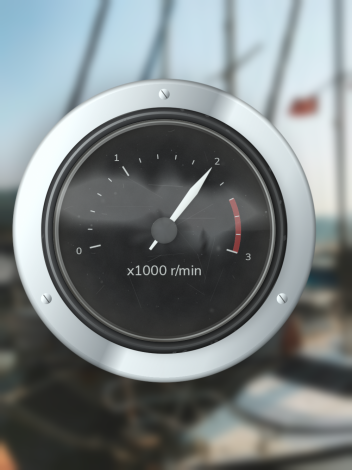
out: 2000 rpm
